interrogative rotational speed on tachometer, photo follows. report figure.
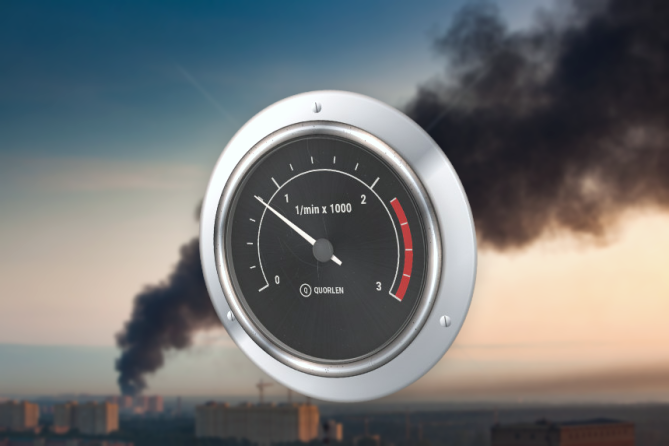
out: 800 rpm
